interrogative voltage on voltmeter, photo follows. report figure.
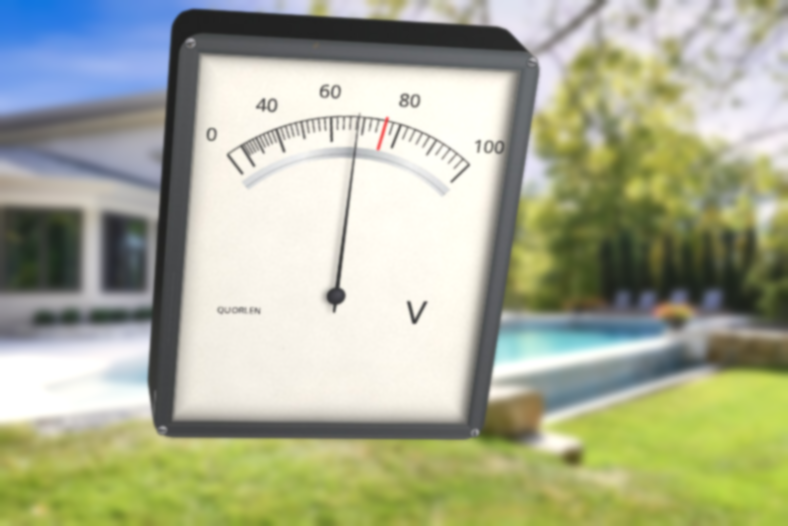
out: 68 V
